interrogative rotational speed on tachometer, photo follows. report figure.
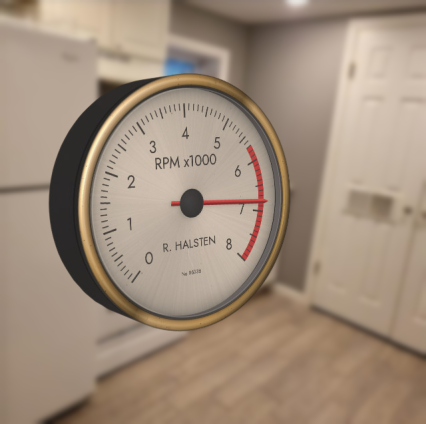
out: 6800 rpm
